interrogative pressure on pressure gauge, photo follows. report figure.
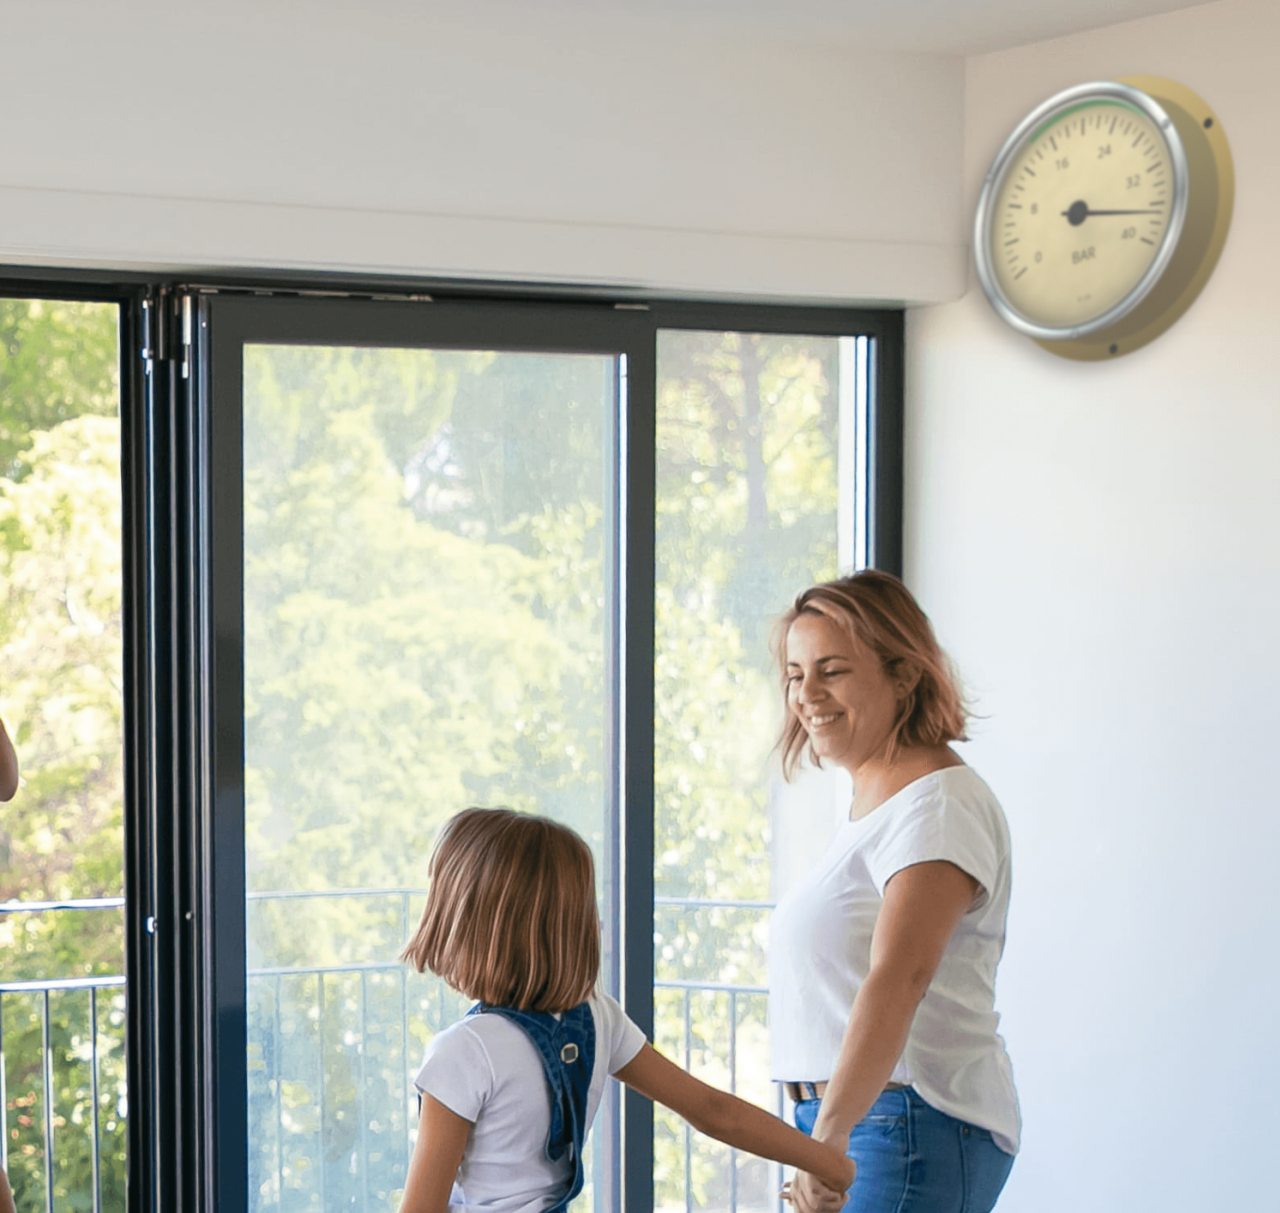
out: 37 bar
